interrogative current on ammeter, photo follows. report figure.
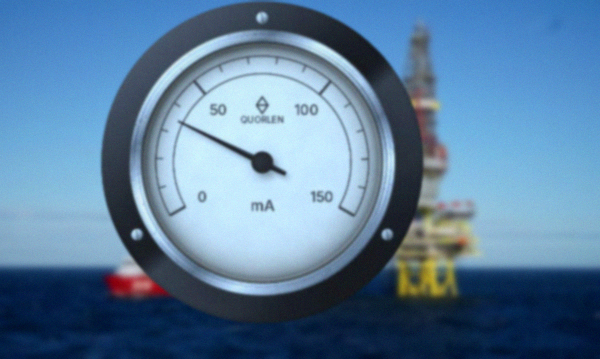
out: 35 mA
